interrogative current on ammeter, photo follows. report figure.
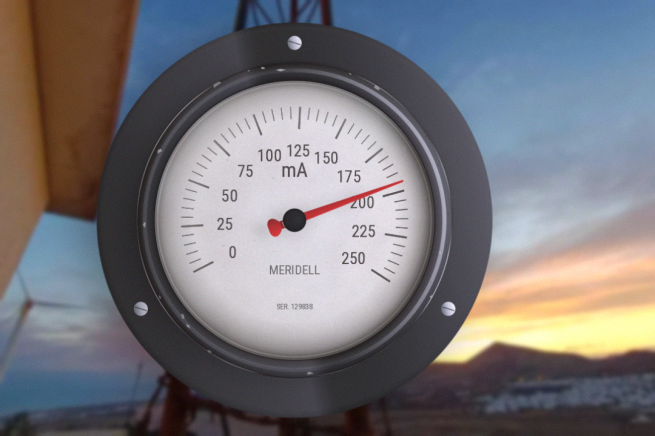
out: 195 mA
